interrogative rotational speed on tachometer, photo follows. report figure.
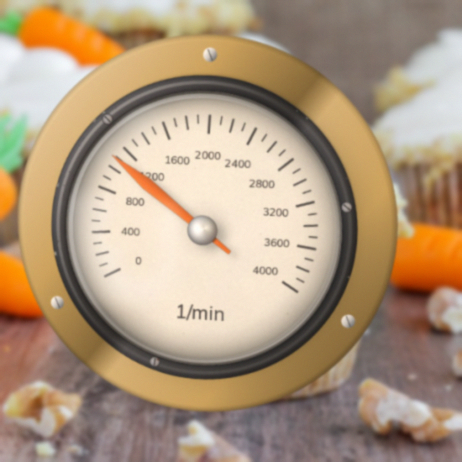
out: 1100 rpm
